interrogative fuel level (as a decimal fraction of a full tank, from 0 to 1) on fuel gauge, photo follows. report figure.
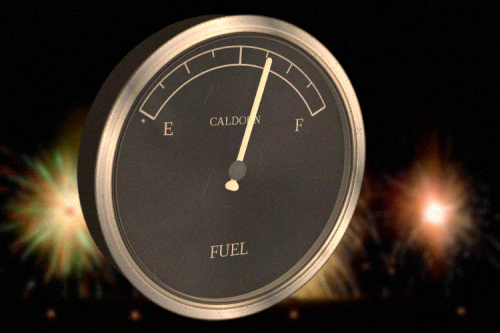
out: 0.625
